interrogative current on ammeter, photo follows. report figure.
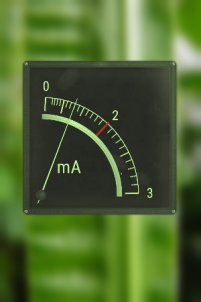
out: 1.3 mA
